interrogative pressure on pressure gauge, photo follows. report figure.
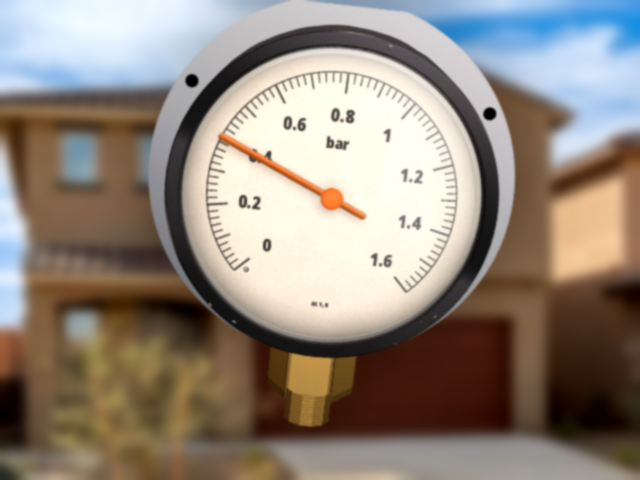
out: 0.4 bar
